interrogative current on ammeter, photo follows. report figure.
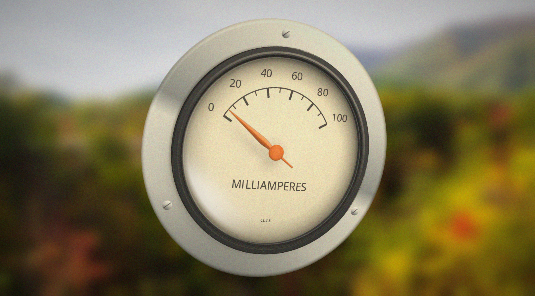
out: 5 mA
